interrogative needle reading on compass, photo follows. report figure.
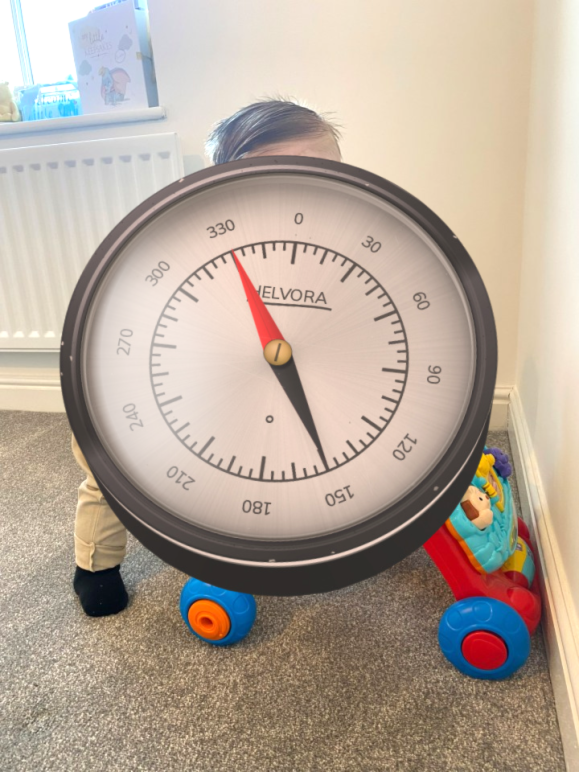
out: 330 °
